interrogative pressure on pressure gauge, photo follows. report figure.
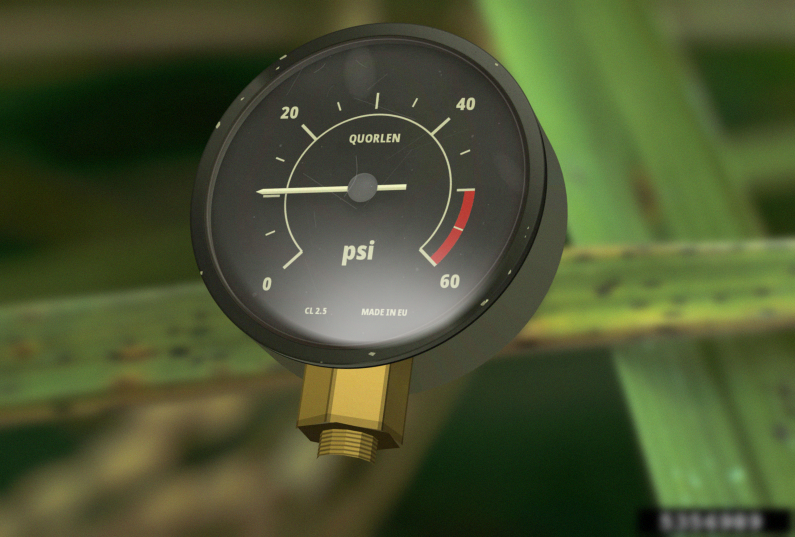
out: 10 psi
